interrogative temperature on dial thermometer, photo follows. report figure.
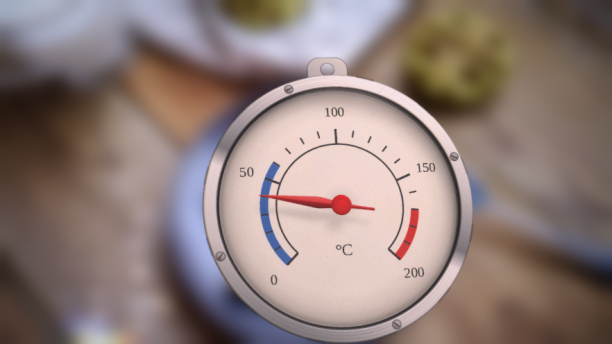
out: 40 °C
